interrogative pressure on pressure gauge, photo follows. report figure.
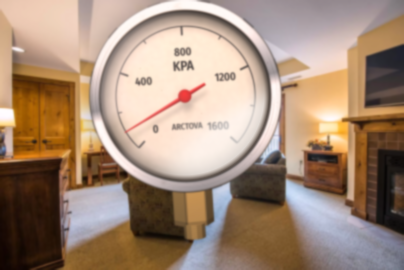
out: 100 kPa
